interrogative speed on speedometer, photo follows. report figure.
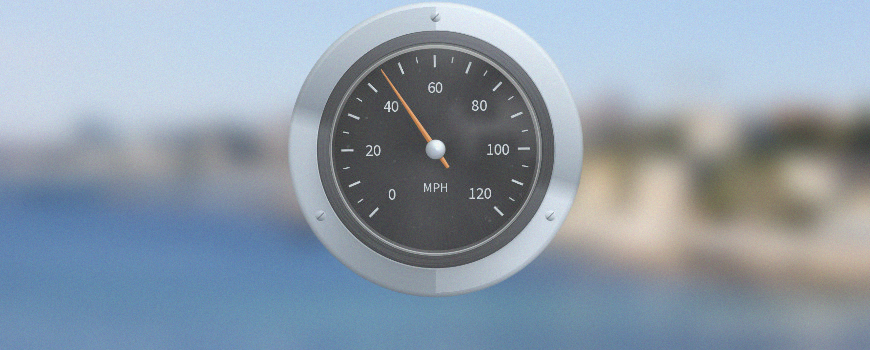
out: 45 mph
